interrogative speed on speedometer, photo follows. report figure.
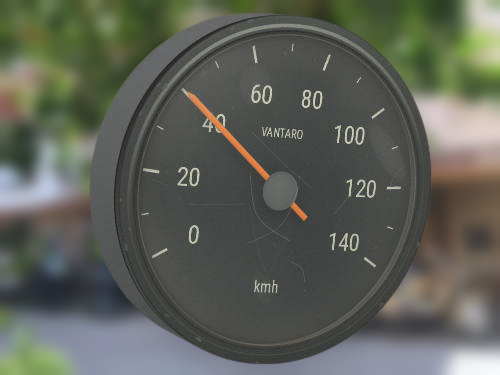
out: 40 km/h
